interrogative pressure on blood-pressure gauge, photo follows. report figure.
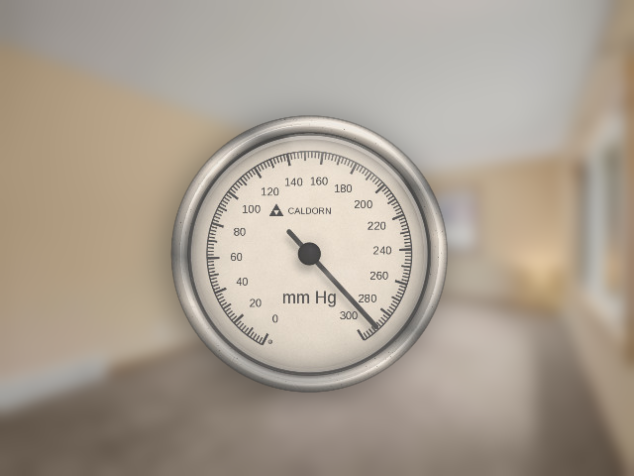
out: 290 mmHg
